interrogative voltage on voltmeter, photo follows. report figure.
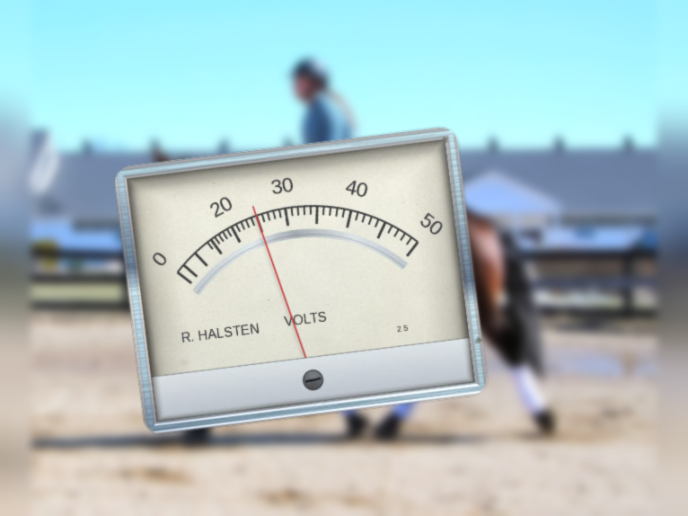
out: 25 V
